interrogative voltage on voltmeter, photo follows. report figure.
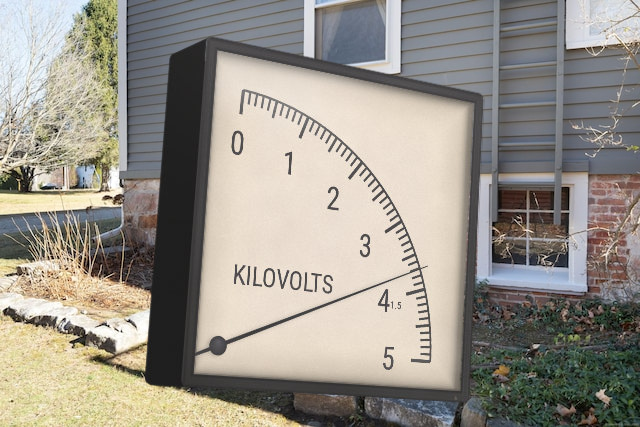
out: 3.7 kV
